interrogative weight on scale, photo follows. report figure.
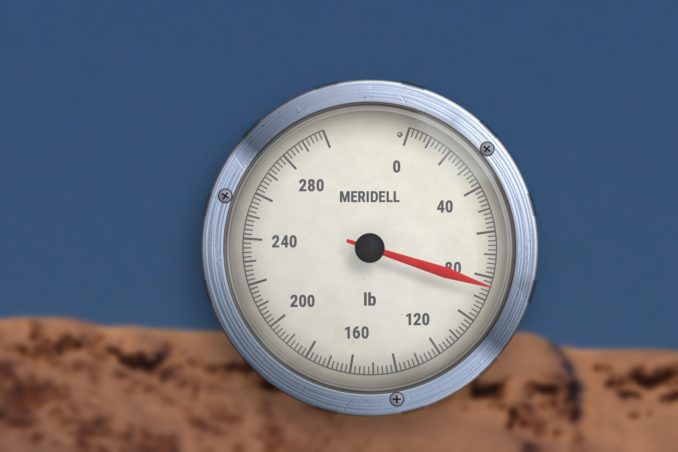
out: 84 lb
